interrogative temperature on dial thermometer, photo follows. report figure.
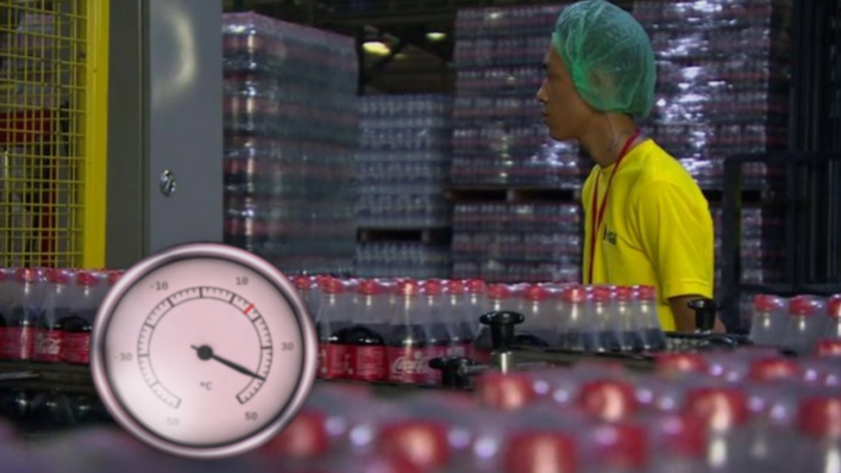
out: 40 °C
